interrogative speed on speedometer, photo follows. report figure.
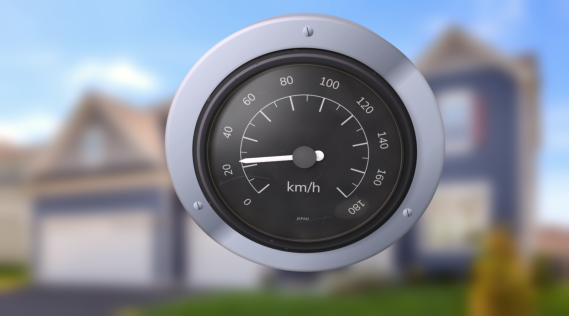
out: 25 km/h
